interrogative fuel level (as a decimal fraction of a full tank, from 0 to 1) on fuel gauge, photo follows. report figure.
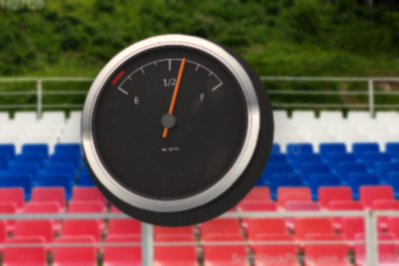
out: 0.625
